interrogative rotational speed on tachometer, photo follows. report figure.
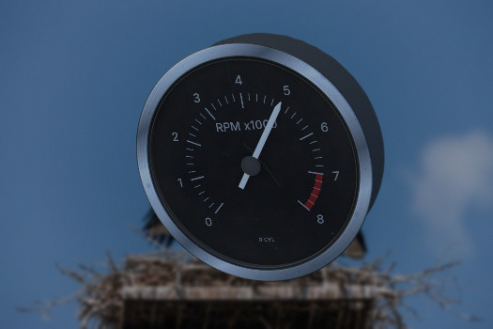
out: 5000 rpm
